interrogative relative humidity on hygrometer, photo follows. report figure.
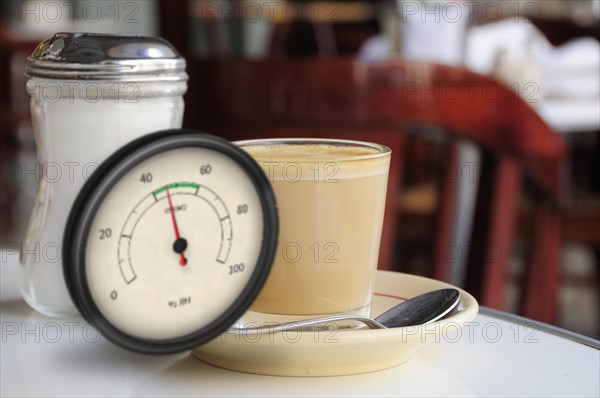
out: 45 %
